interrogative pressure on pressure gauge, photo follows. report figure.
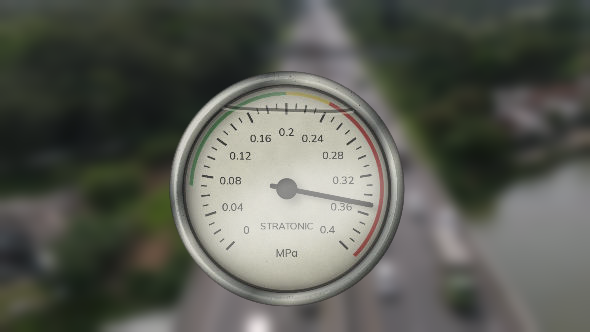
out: 0.35 MPa
